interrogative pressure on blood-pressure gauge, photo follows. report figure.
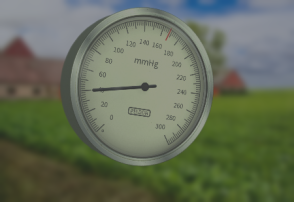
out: 40 mmHg
